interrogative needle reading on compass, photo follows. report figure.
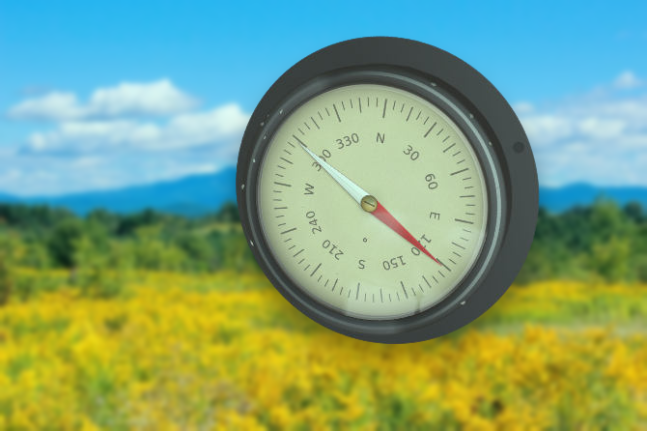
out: 120 °
